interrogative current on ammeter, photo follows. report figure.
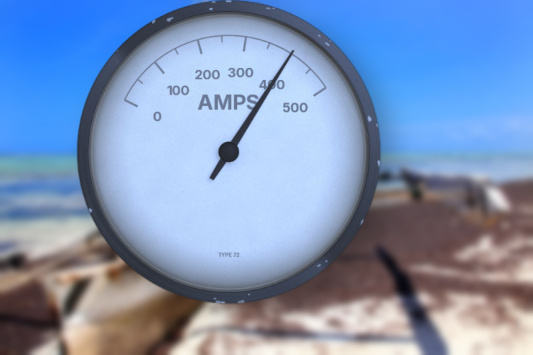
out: 400 A
